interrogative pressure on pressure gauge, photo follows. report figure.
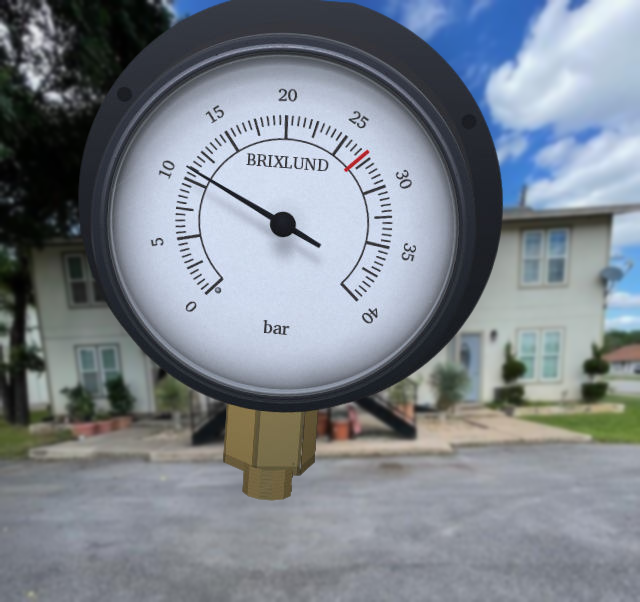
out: 11 bar
